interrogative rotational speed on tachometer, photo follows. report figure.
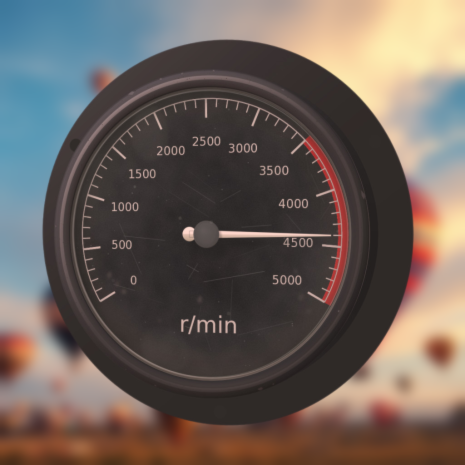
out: 4400 rpm
